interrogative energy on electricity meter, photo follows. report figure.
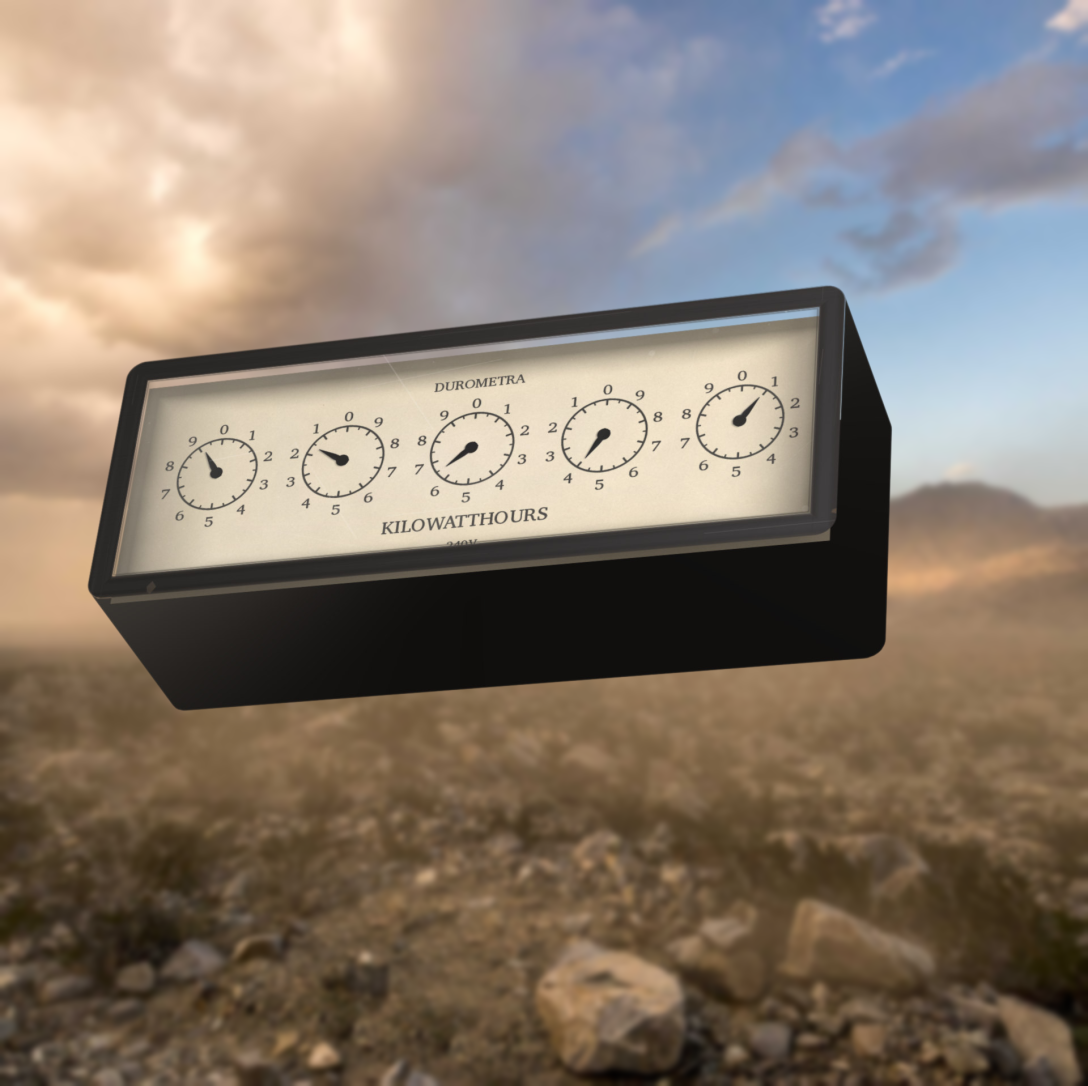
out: 91641 kWh
